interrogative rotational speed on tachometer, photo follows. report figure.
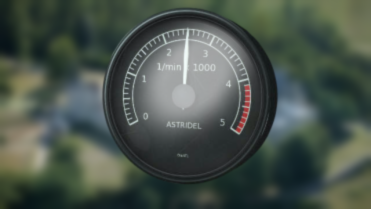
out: 2500 rpm
